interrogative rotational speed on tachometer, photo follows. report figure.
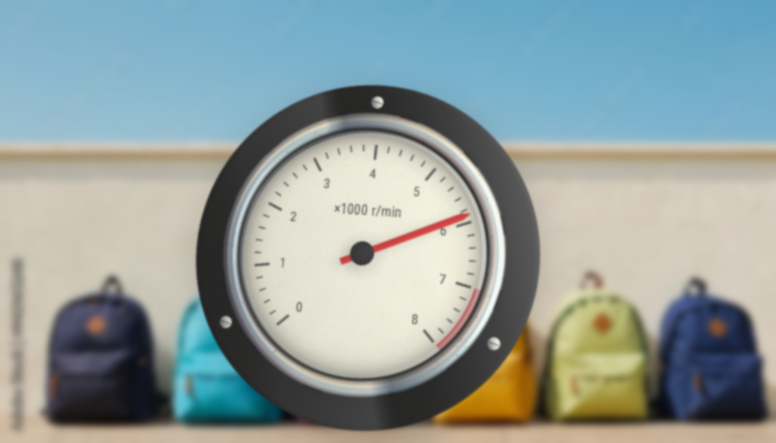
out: 5900 rpm
